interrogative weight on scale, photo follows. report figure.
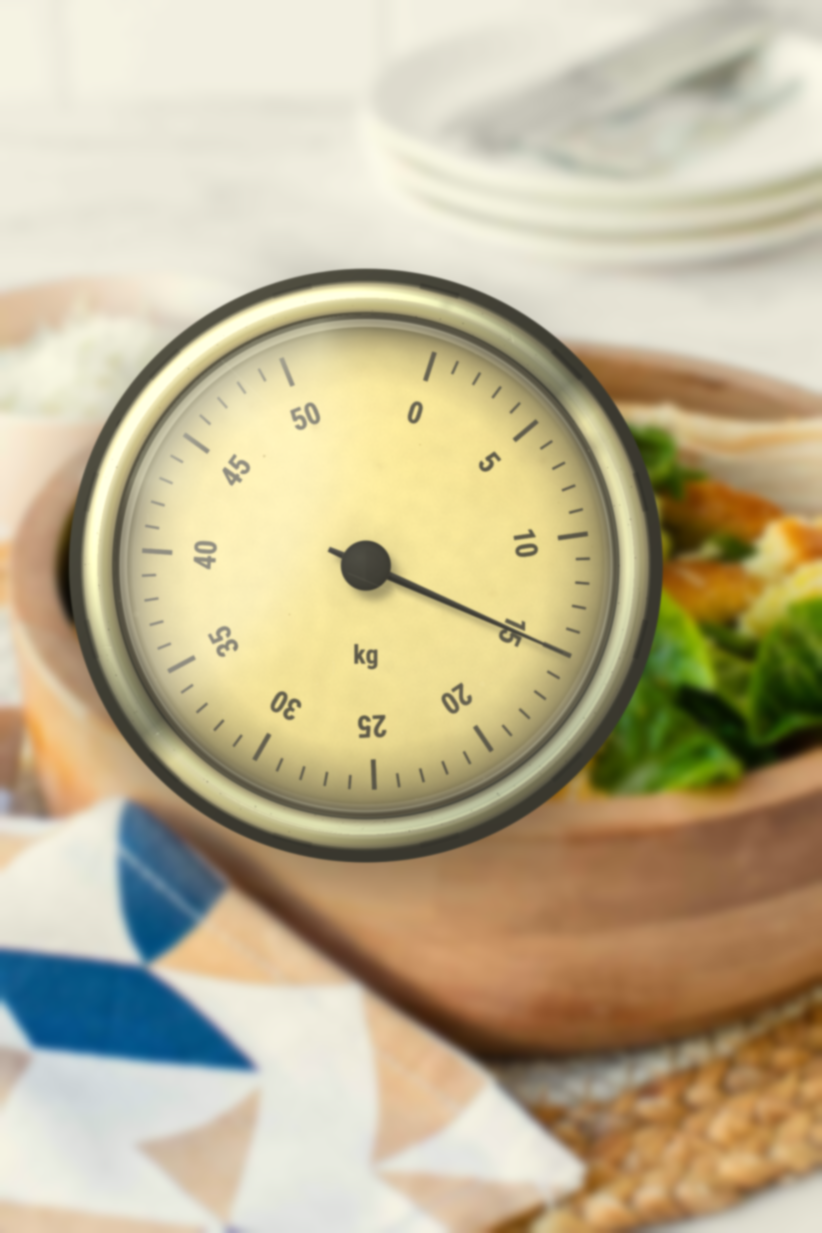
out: 15 kg
